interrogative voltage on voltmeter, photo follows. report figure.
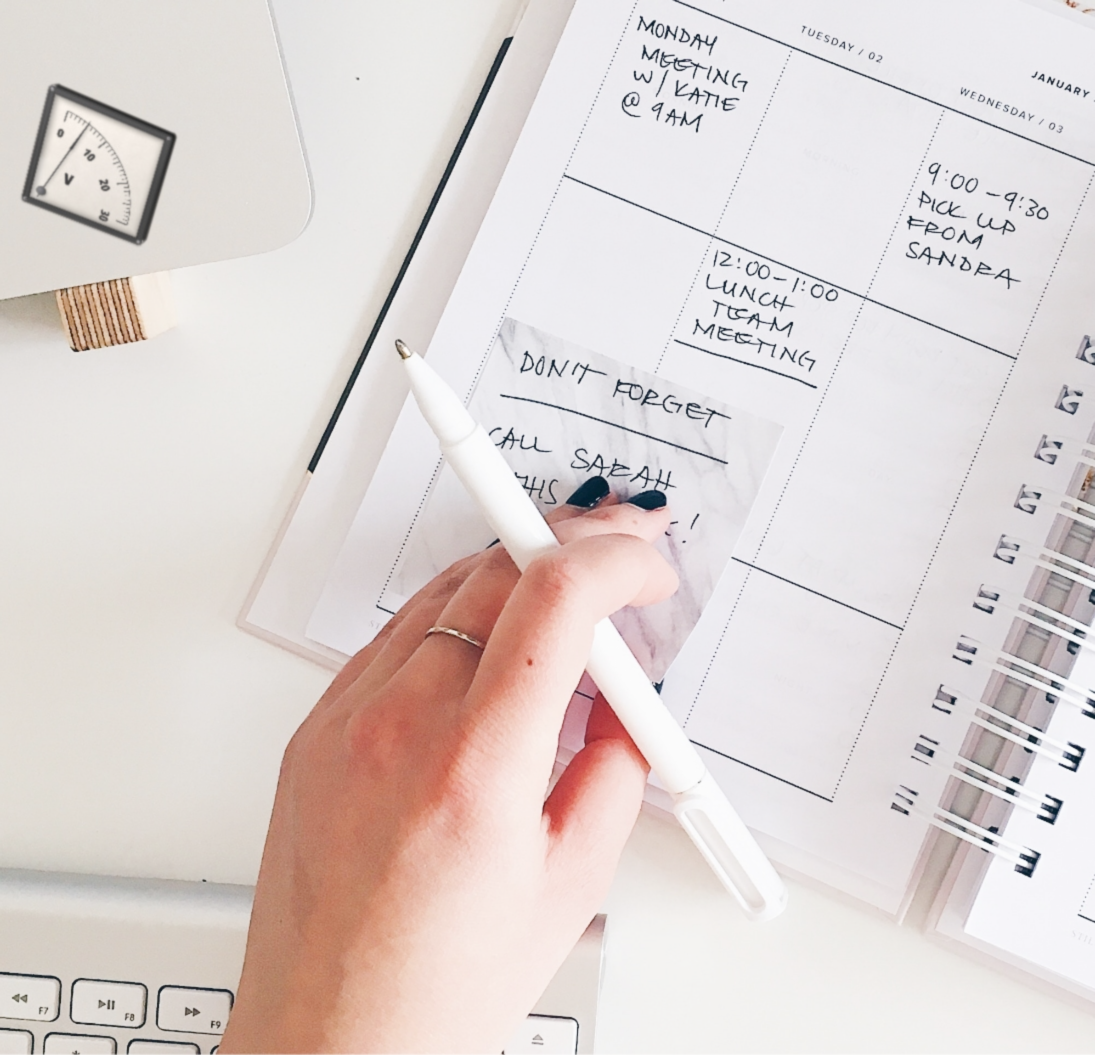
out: 5 V
